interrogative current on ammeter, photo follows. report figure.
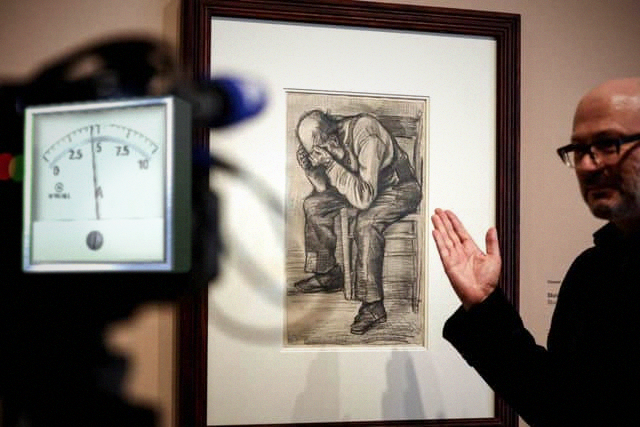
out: 4.5 A
